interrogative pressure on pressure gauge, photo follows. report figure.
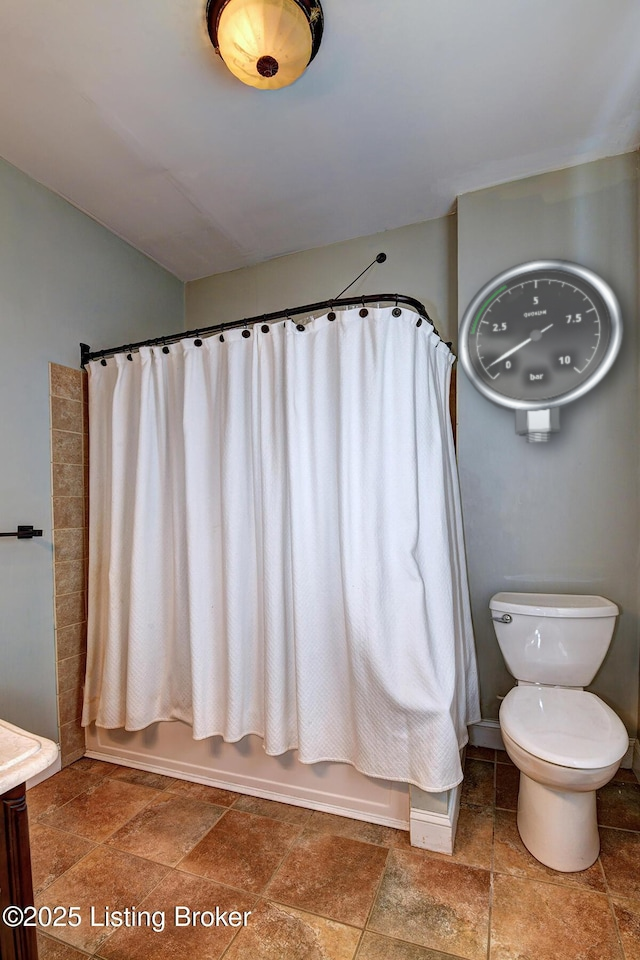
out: 0.5 bar
